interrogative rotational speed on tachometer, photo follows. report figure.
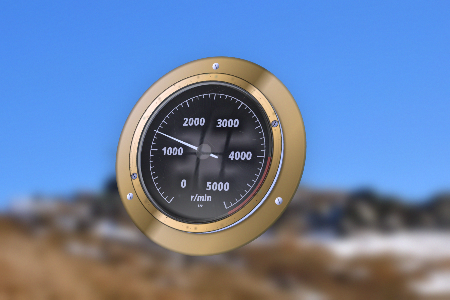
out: 1300 rpm
